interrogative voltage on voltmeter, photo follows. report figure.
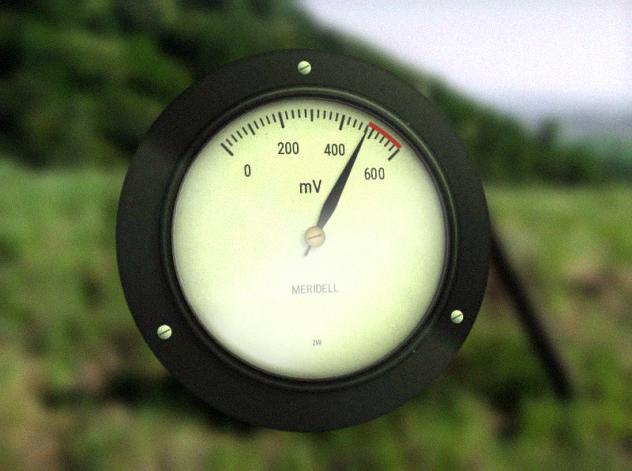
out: 480 mV
